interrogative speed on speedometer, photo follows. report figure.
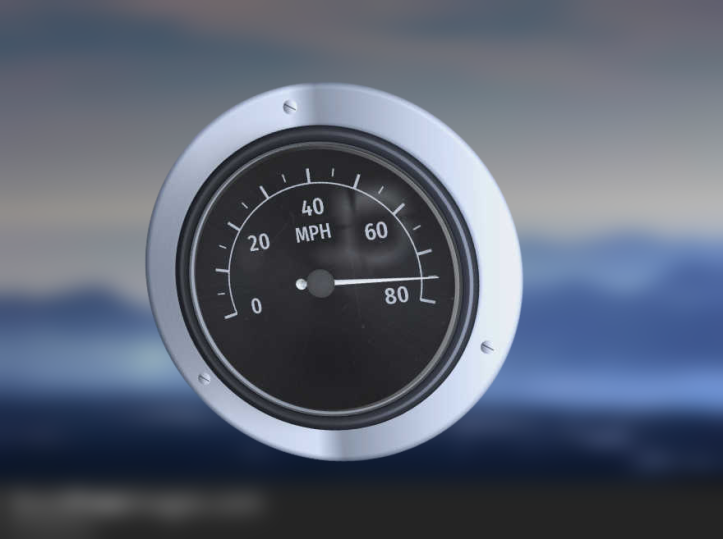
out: 75 mph
